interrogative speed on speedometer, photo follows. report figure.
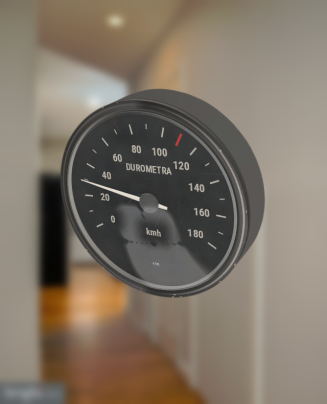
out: 30 km/h
